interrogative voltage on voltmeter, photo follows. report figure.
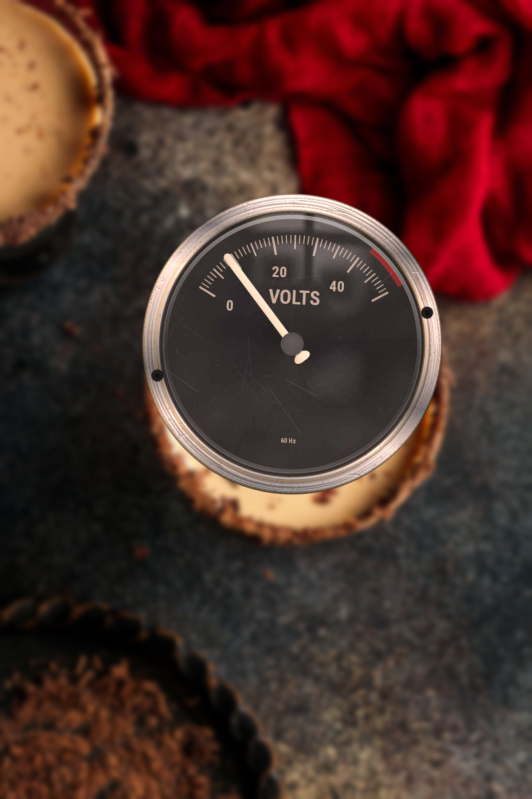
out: 9 V
